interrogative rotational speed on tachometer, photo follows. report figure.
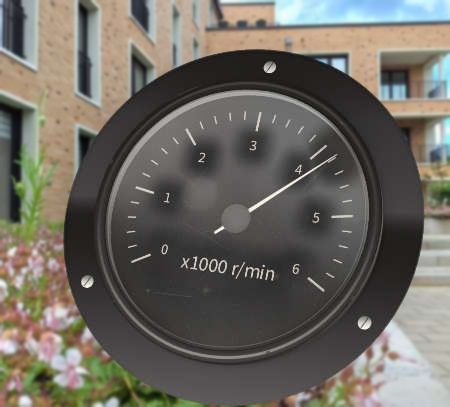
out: 4200 rpm
